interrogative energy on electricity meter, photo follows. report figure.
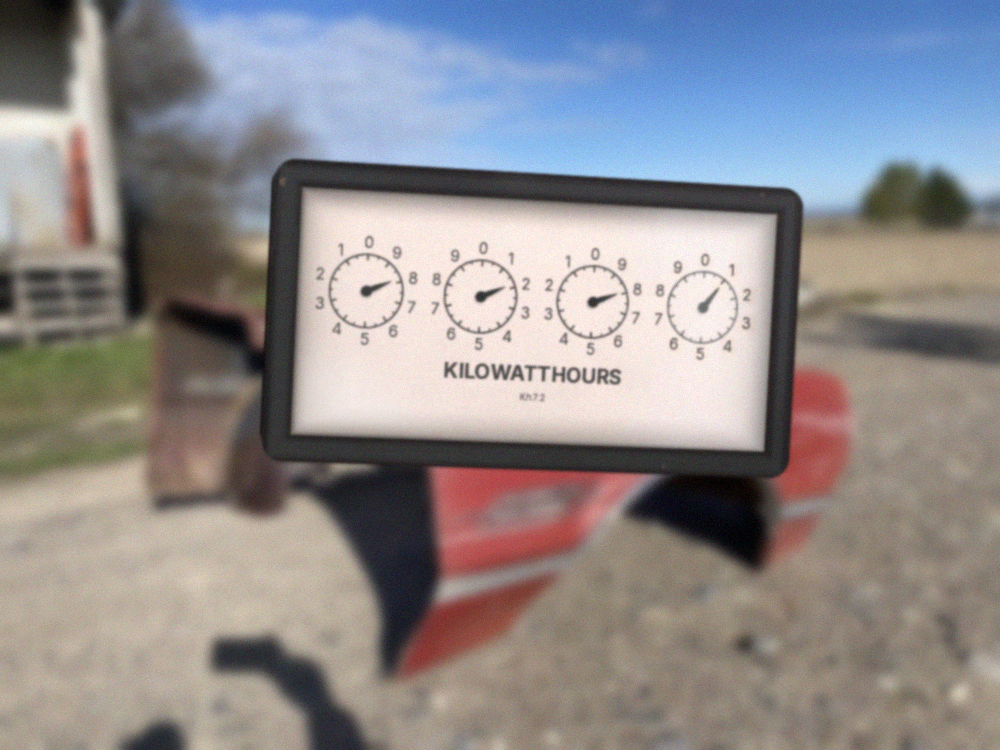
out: 8181 kWh
